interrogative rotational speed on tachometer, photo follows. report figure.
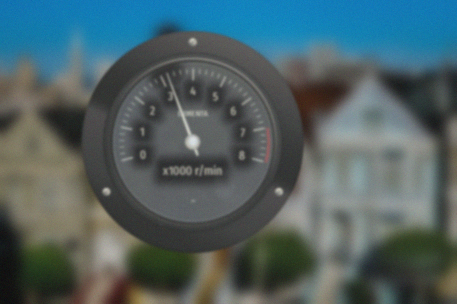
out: 3200 rpm
